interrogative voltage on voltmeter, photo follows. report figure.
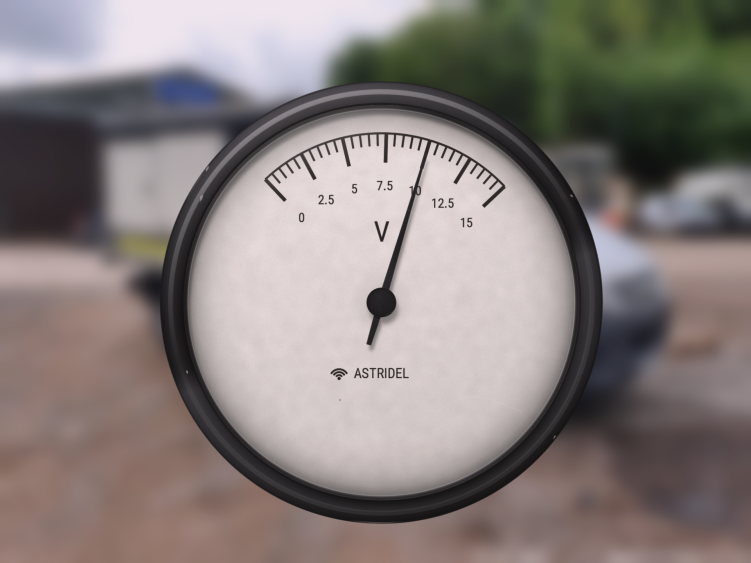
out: 10 V
